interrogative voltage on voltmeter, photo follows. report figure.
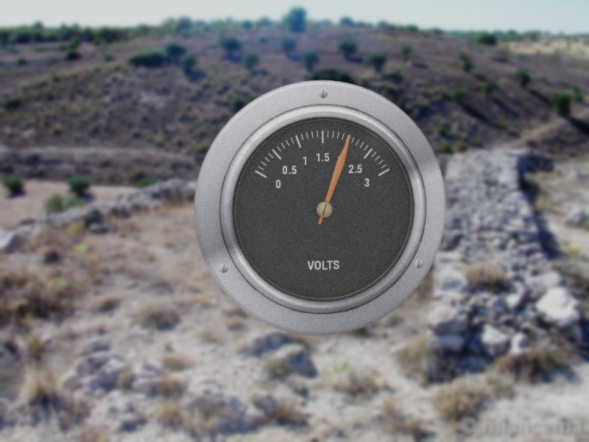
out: 2 V
